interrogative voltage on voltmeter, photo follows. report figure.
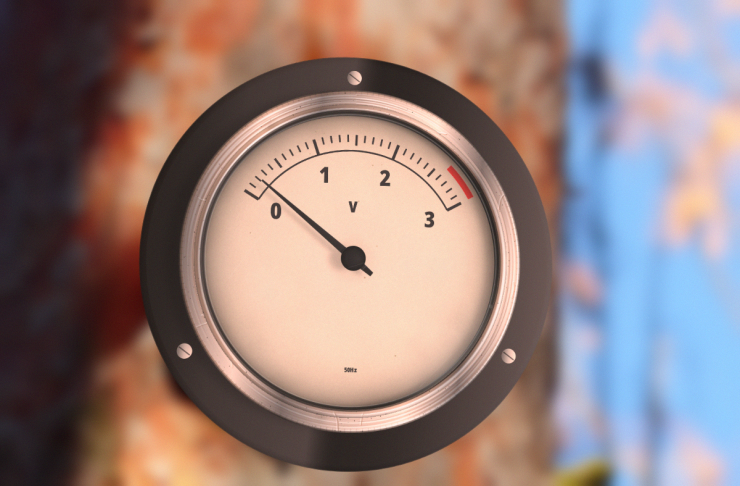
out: 0.2 V
